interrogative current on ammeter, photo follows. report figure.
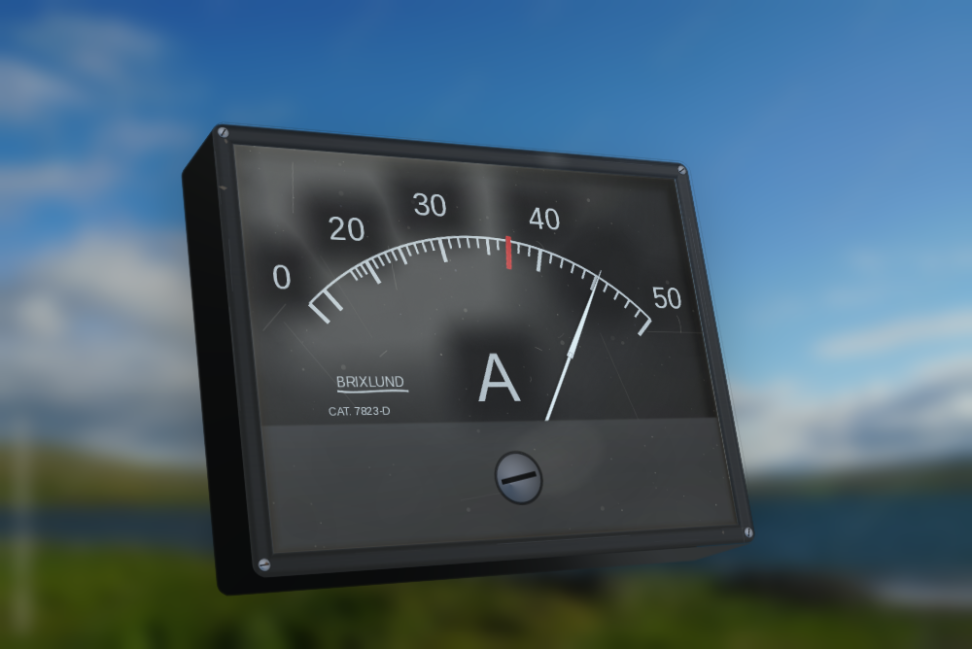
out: 45 A
